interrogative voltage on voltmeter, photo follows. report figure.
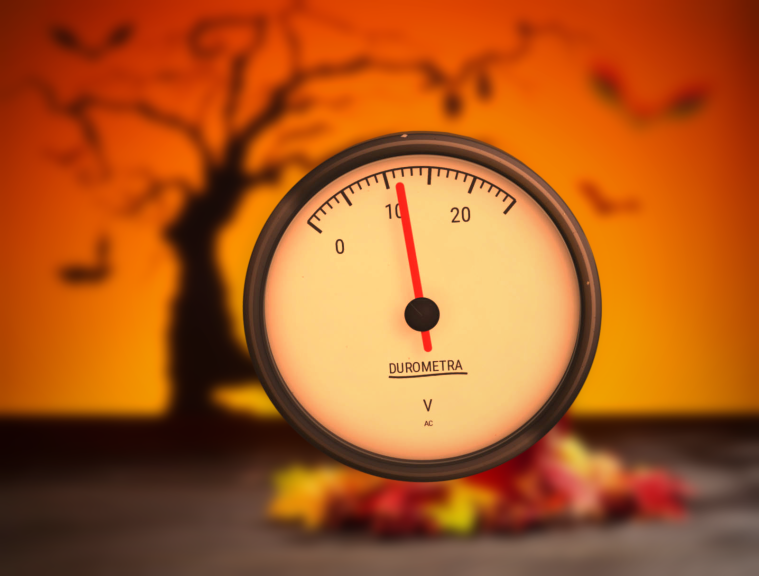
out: 11.5 V
